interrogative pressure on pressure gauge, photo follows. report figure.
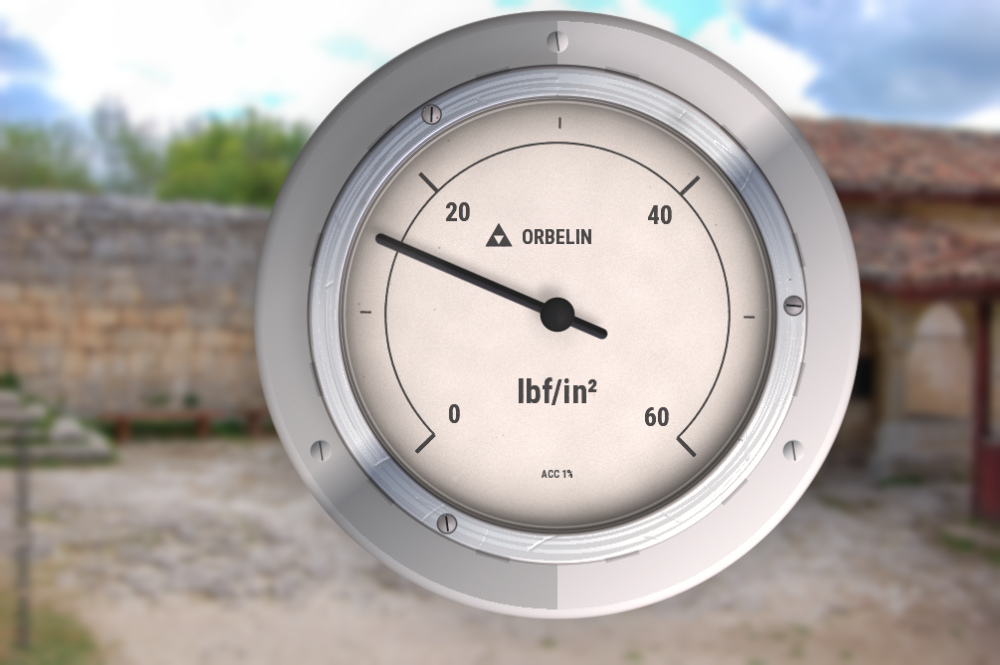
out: 15 psi
